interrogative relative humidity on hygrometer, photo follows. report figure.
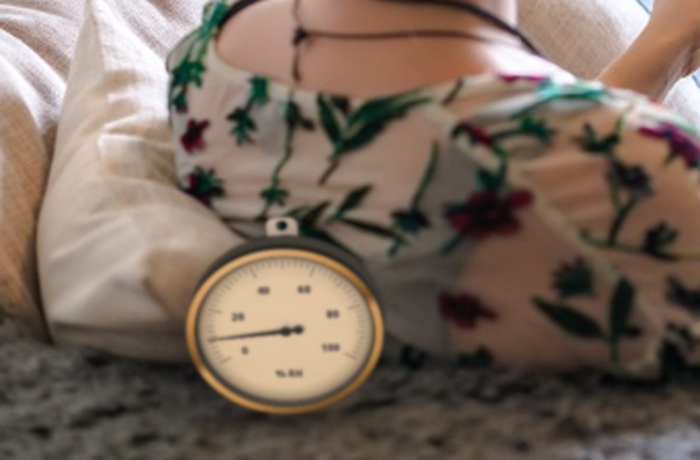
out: 10 %
